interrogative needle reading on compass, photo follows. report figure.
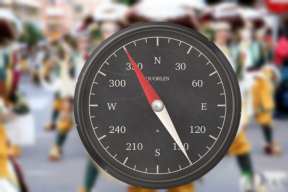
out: 330 °
